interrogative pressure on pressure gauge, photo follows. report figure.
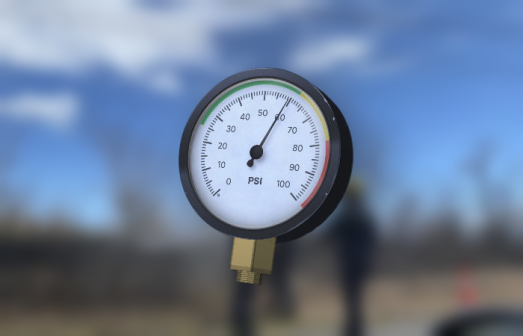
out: 60 psi
